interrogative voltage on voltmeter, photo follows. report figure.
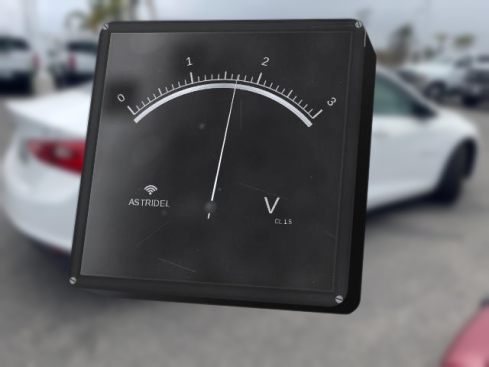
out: 1.7 V
